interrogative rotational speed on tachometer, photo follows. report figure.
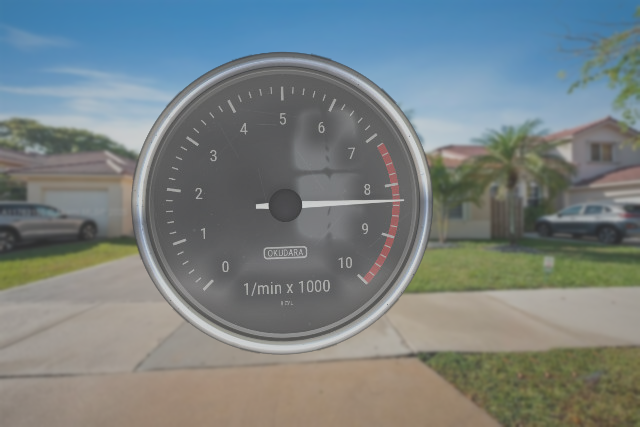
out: 8300 rpm
